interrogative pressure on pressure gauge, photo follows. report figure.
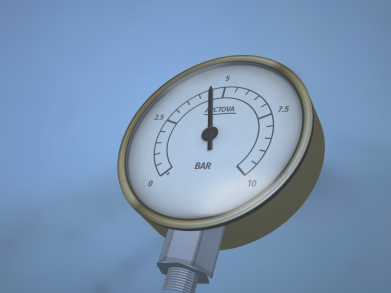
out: 4.5 bar
